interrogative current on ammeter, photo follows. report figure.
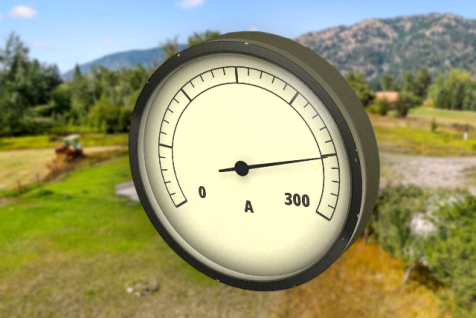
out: 250 A
